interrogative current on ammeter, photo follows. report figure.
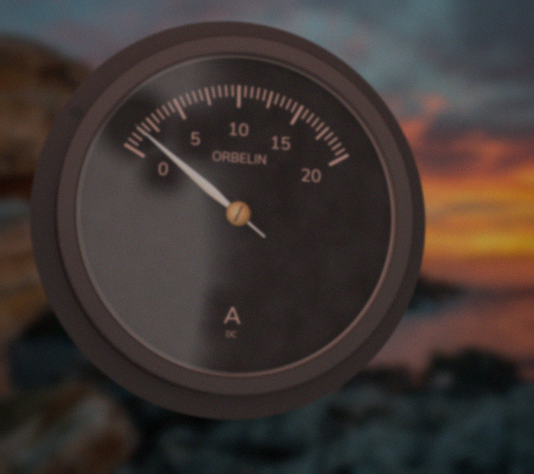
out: 1.5 A
